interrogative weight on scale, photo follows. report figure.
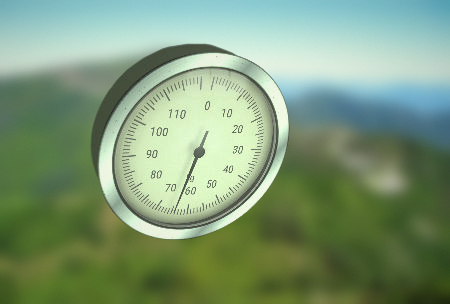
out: 65 kg
